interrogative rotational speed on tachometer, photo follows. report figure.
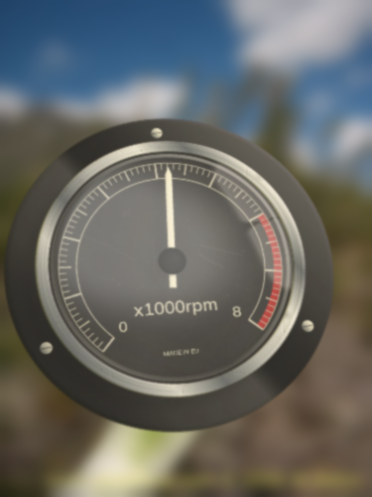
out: 4200 rpm
